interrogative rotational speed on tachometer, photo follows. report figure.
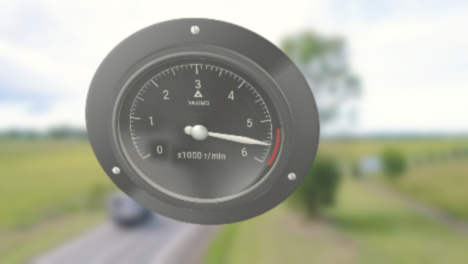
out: 5500 rpm
